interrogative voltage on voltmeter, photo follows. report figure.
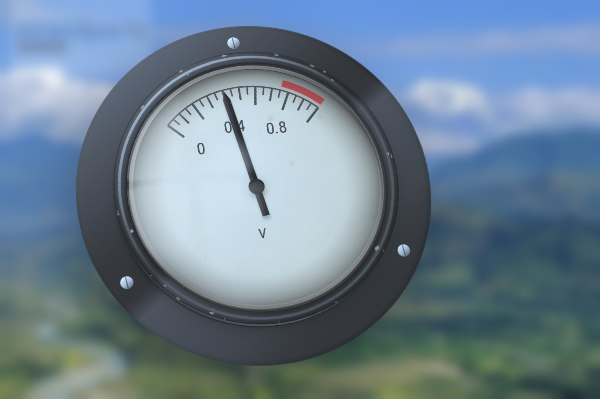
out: 0.4 V
